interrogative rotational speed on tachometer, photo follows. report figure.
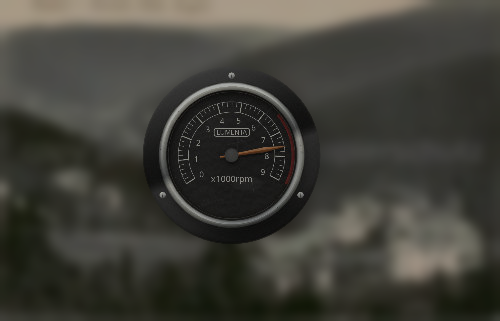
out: 7600 rpm
